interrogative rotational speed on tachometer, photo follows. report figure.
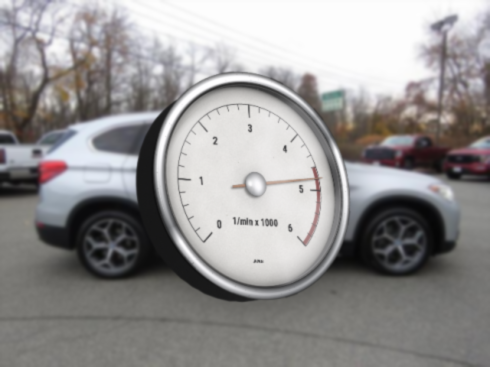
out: 4800 rpm
